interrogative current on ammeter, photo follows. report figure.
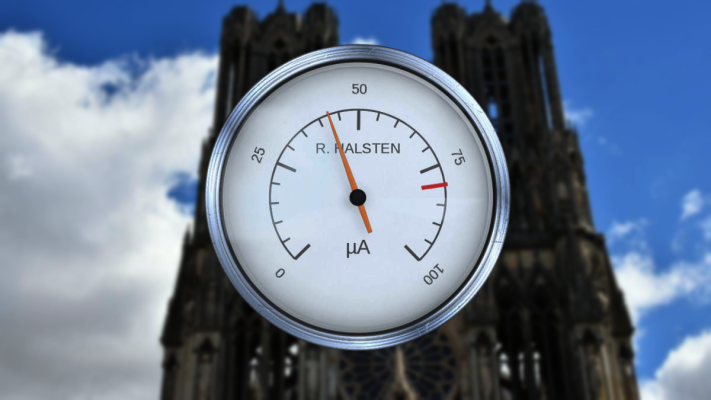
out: 42.5 µA
